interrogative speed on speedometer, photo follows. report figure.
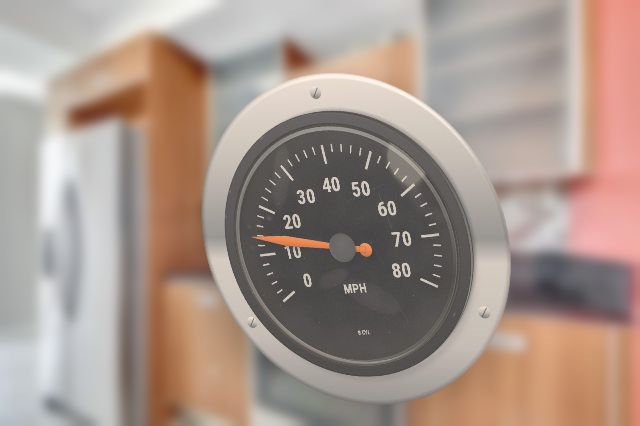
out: 14 mph
